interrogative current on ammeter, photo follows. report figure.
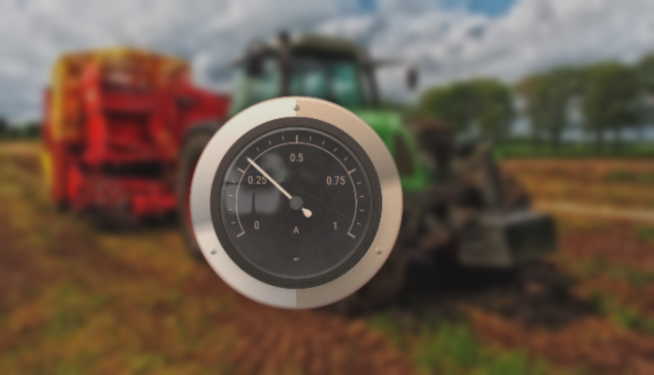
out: 0.3 A
